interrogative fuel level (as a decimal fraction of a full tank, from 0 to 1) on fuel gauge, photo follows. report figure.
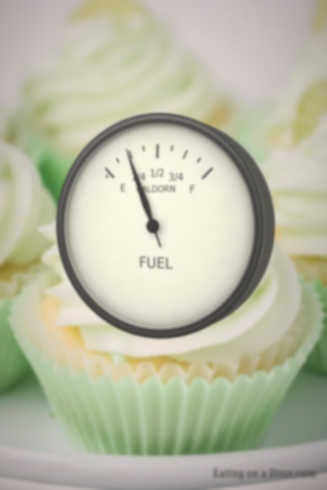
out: 0.25
